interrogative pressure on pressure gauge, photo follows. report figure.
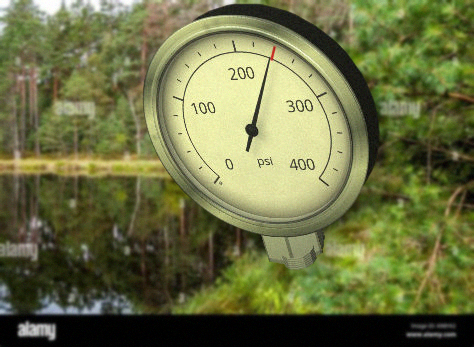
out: 240 psi
